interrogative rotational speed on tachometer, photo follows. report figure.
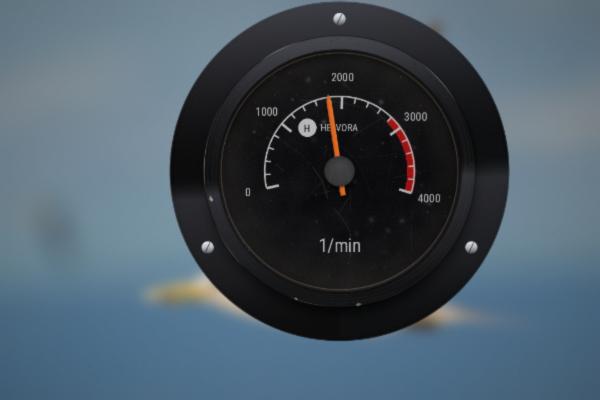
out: 1800 rpm
